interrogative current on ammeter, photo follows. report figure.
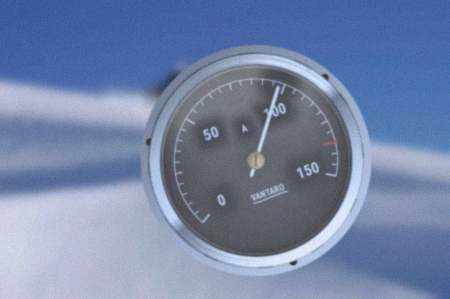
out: 97.5 A
